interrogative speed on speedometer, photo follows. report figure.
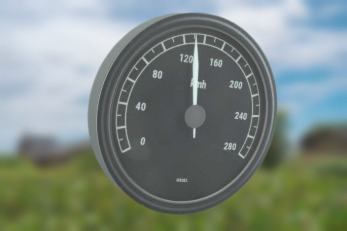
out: 130 km/h
